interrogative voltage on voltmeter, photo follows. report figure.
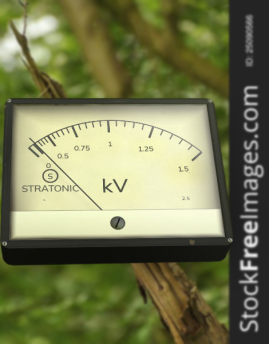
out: 0.25 kV
